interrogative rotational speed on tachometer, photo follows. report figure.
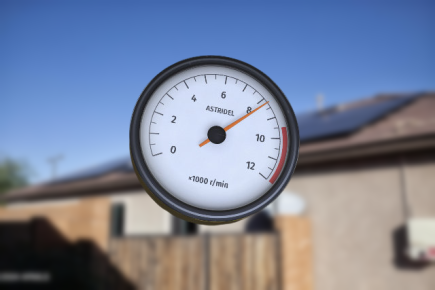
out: 8250 rpm
